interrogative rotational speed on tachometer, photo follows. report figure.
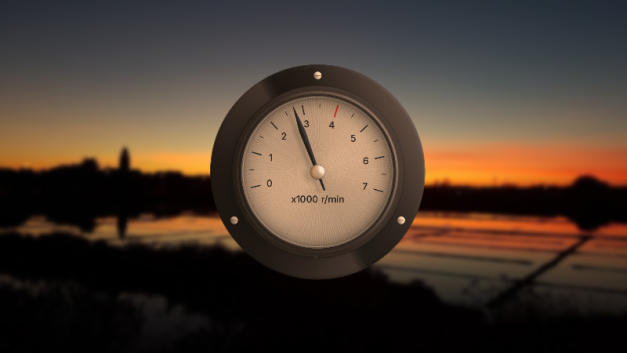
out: 2750 rpm
